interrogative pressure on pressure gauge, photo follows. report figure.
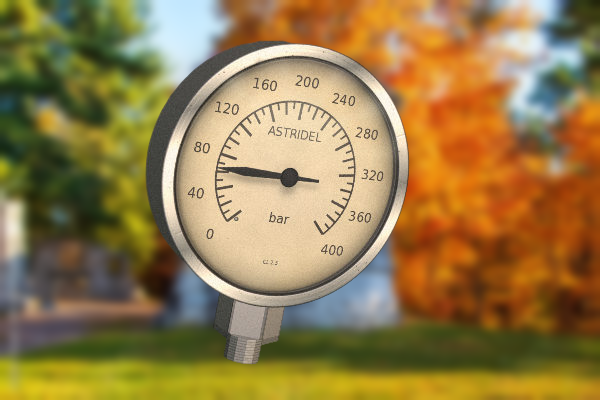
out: 65 bar
